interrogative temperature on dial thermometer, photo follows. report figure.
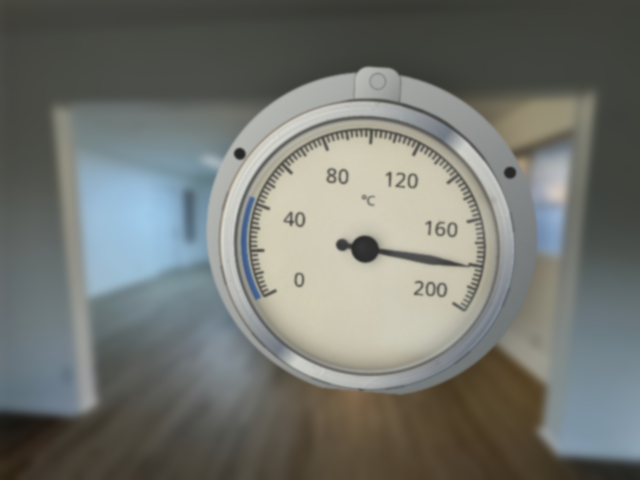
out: 180 °C
